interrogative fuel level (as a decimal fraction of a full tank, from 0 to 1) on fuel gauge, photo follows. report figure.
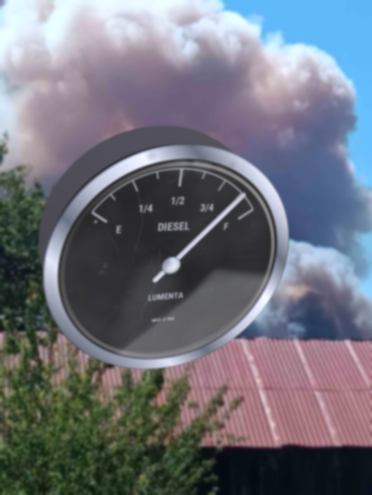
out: 0.875
